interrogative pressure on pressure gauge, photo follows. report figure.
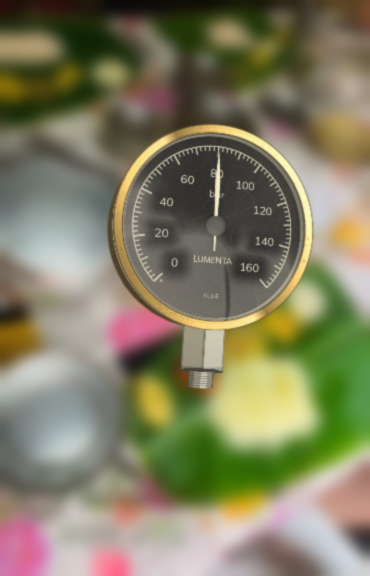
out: 80 bar
